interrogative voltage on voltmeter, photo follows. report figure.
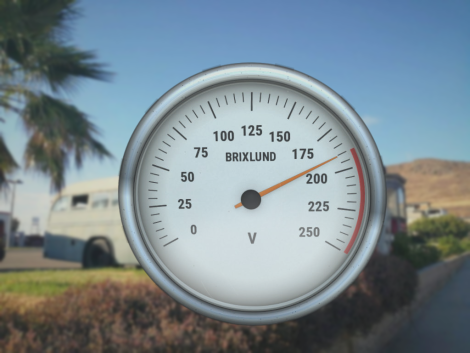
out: 190 V
